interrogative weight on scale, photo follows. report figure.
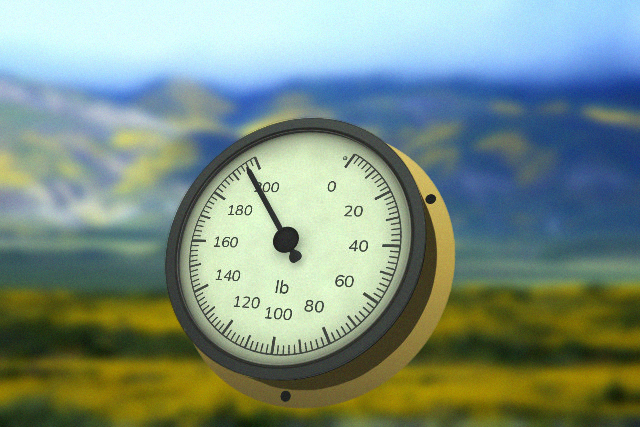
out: 196 lb
